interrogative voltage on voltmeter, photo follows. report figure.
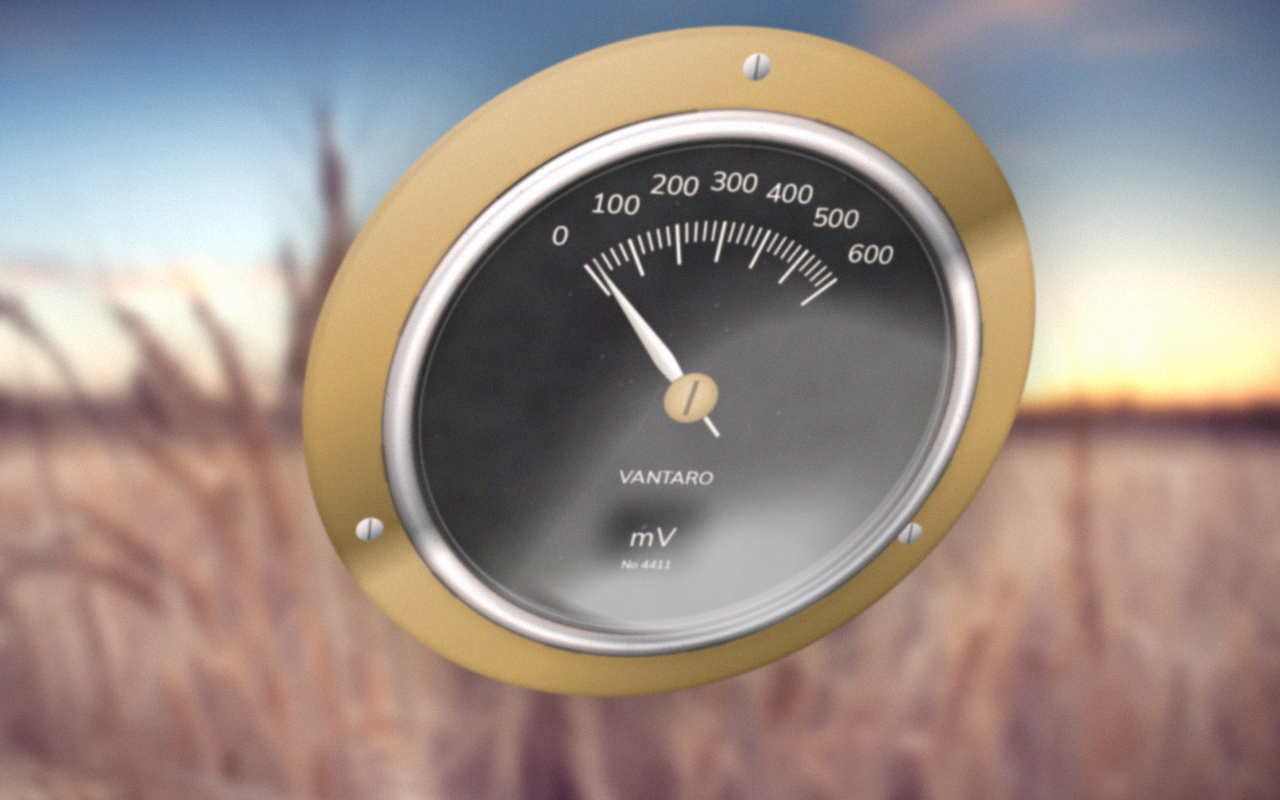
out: 20 mV
